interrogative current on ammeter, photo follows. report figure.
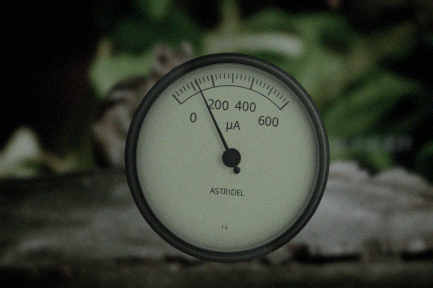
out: 120 µA
